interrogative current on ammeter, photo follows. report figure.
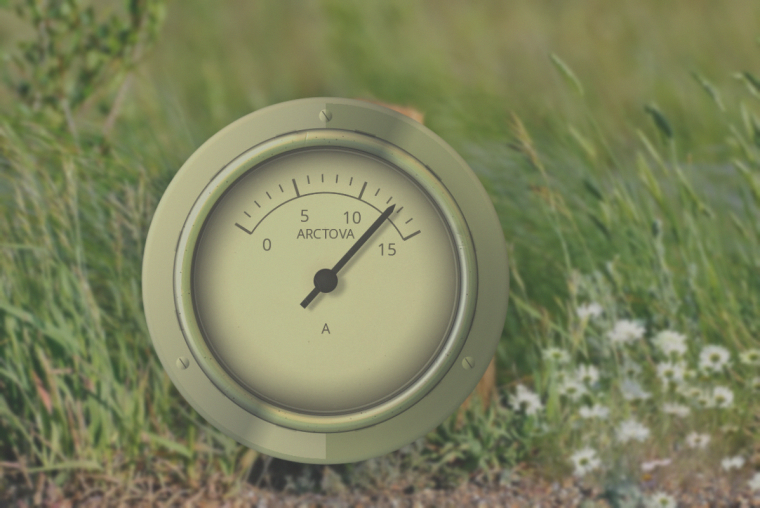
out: 12.5 A
